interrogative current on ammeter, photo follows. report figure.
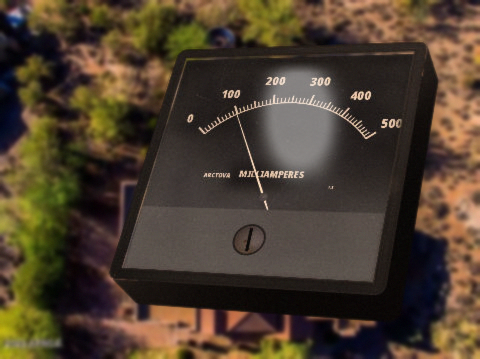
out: 100 mA
